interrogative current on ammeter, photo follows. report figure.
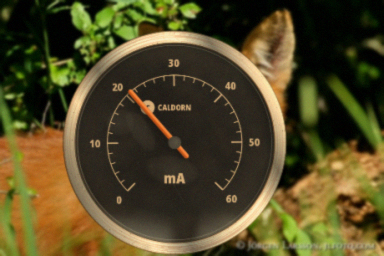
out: 21 mA
